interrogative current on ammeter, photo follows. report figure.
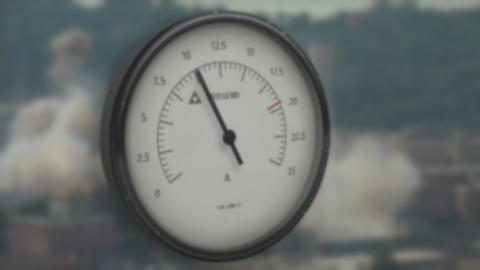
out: 10 A
